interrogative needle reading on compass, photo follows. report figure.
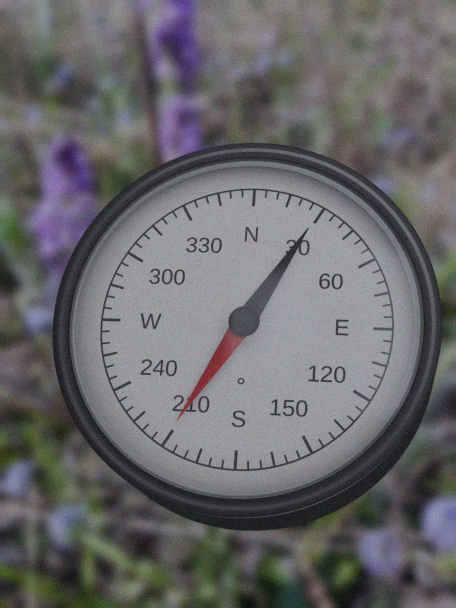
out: 210 °
